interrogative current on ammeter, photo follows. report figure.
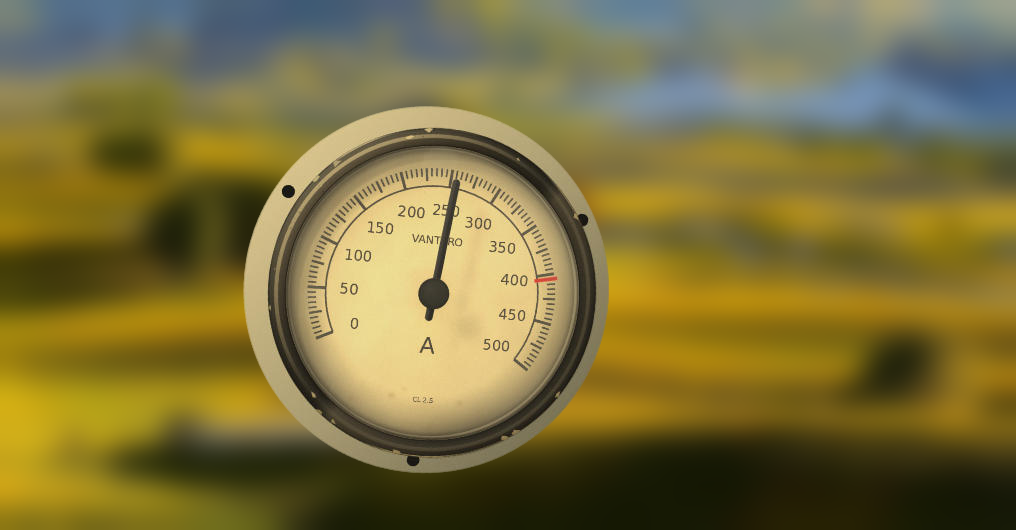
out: 255 A
